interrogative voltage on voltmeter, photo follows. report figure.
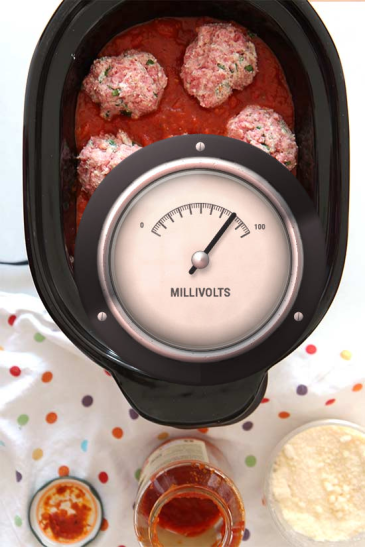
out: 80 mV
